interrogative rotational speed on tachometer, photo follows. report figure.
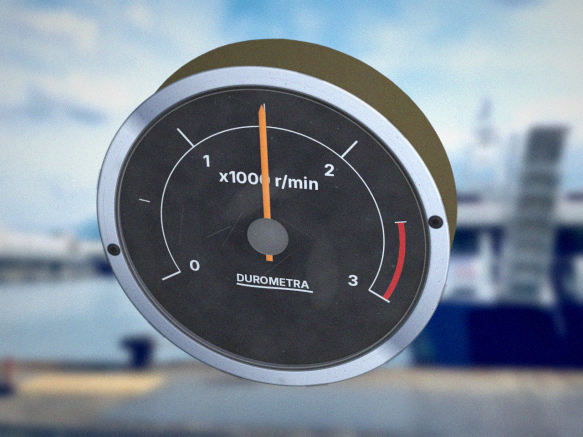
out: 1500 rpm
